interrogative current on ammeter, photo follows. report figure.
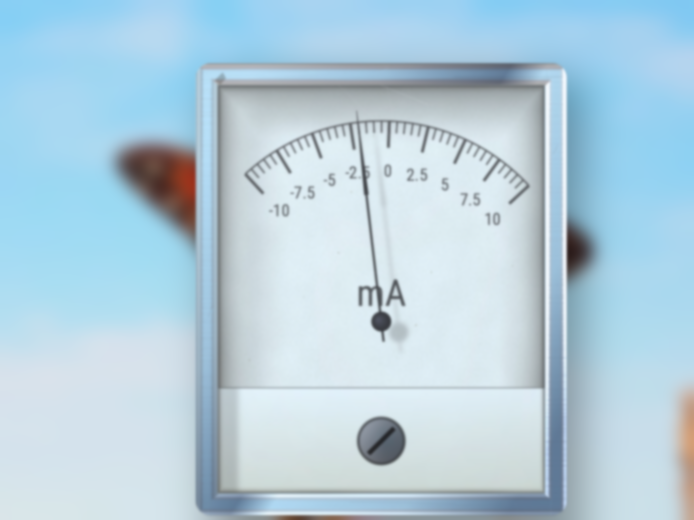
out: -2 mA
